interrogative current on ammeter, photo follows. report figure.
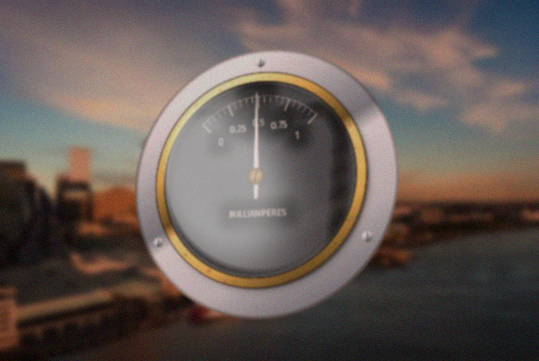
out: 0.5 mA
